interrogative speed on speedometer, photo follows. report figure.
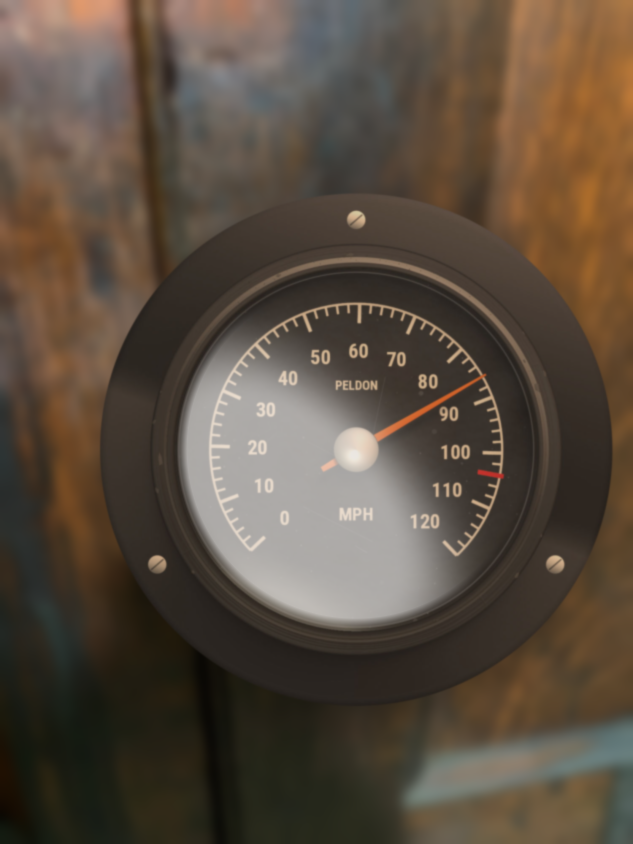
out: 86 mph
